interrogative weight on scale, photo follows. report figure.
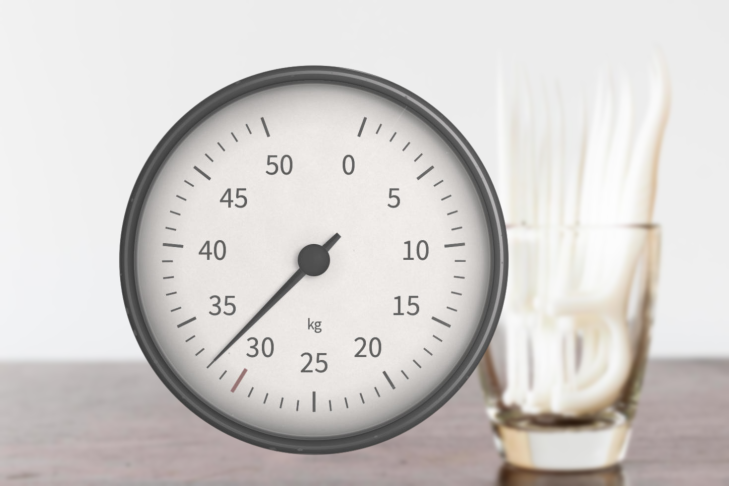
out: 32 kg
